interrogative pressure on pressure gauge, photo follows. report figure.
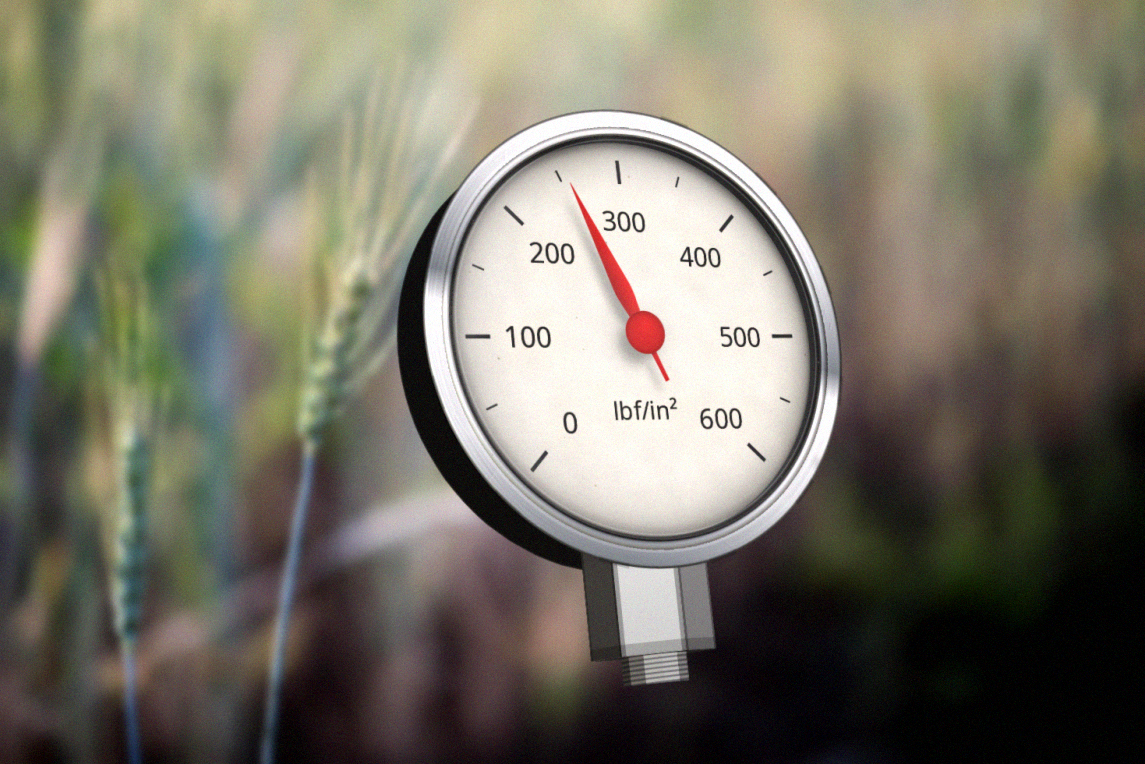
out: 250 psi
